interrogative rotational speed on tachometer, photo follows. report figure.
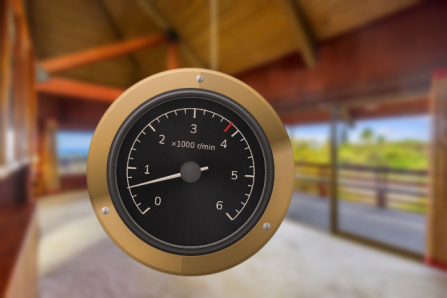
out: 600 rpm
